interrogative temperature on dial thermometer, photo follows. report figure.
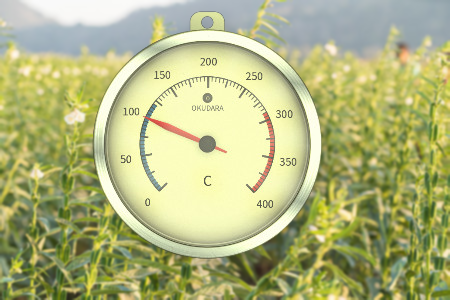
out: 100 °C
